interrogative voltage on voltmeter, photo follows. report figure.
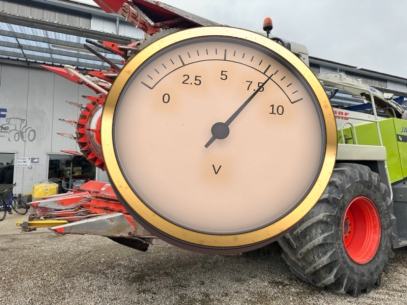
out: 8 V
